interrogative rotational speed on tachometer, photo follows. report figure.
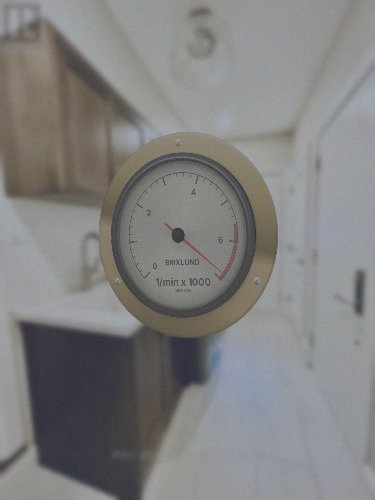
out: 6800 rpm
